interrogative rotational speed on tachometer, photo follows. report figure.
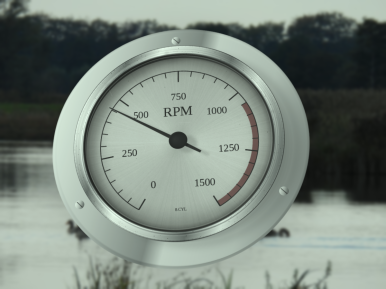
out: 450 rpm
